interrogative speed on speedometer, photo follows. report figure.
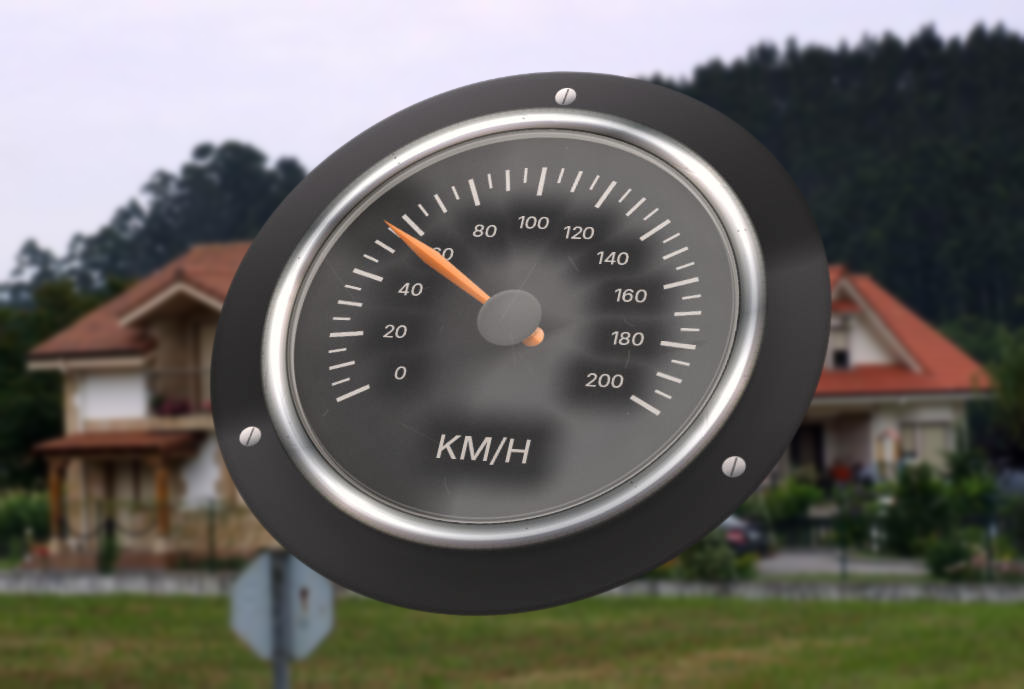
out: 55 km/h
